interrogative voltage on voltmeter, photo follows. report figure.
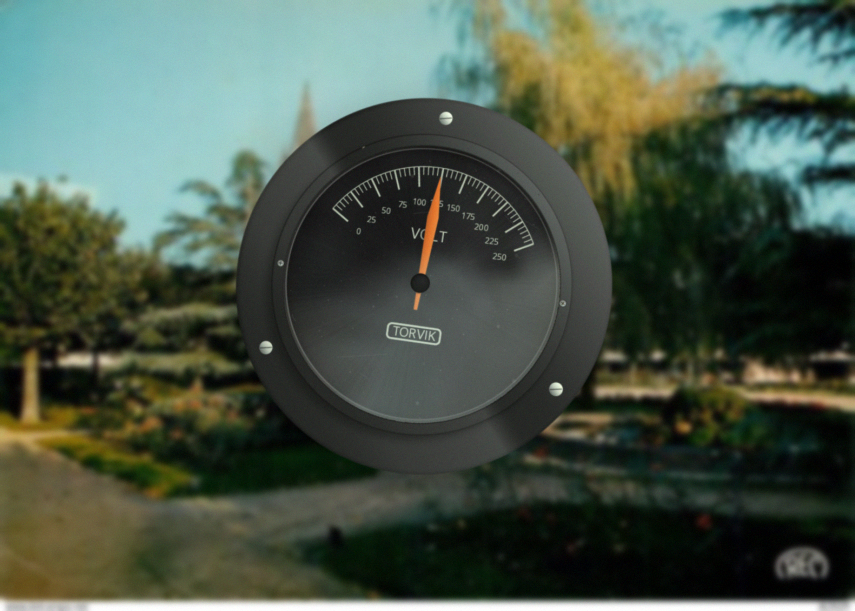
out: 125 V
